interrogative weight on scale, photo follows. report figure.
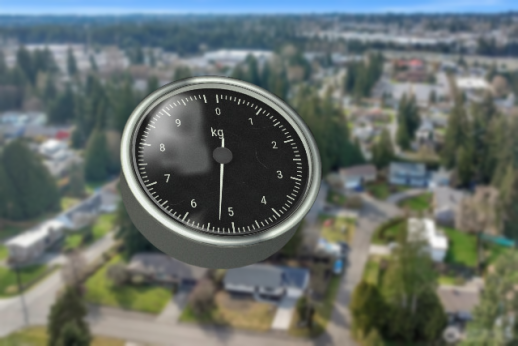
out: 5.3 kg
